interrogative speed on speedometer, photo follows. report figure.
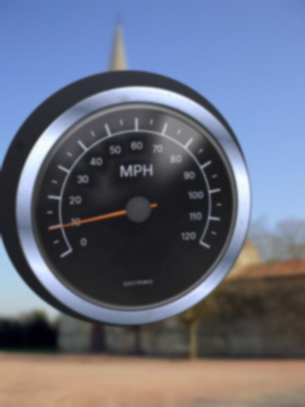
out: 10 mph
